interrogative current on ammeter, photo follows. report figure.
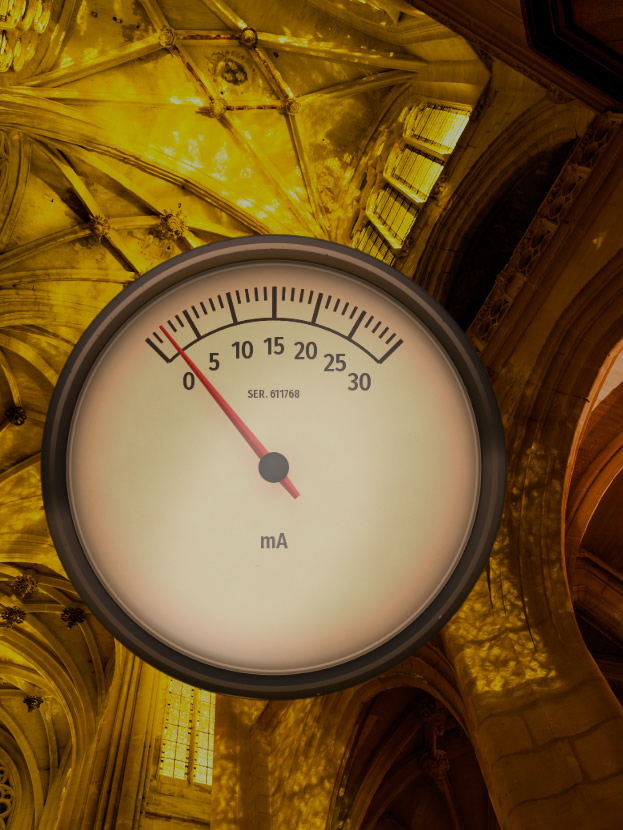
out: 2 mA
